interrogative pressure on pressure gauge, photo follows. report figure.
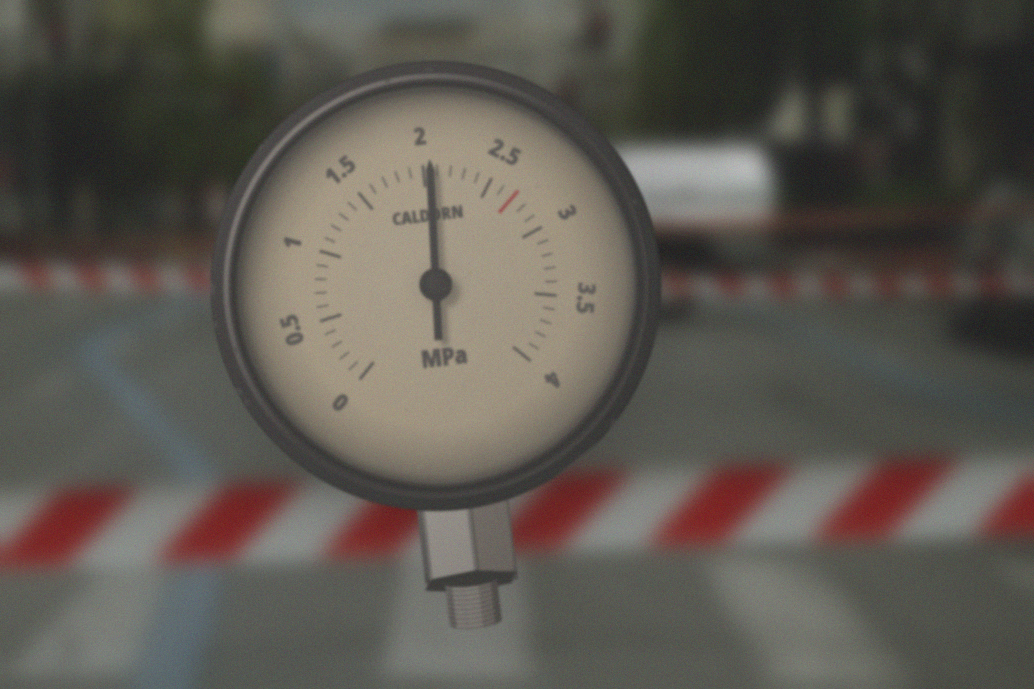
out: 2.05 MPa
